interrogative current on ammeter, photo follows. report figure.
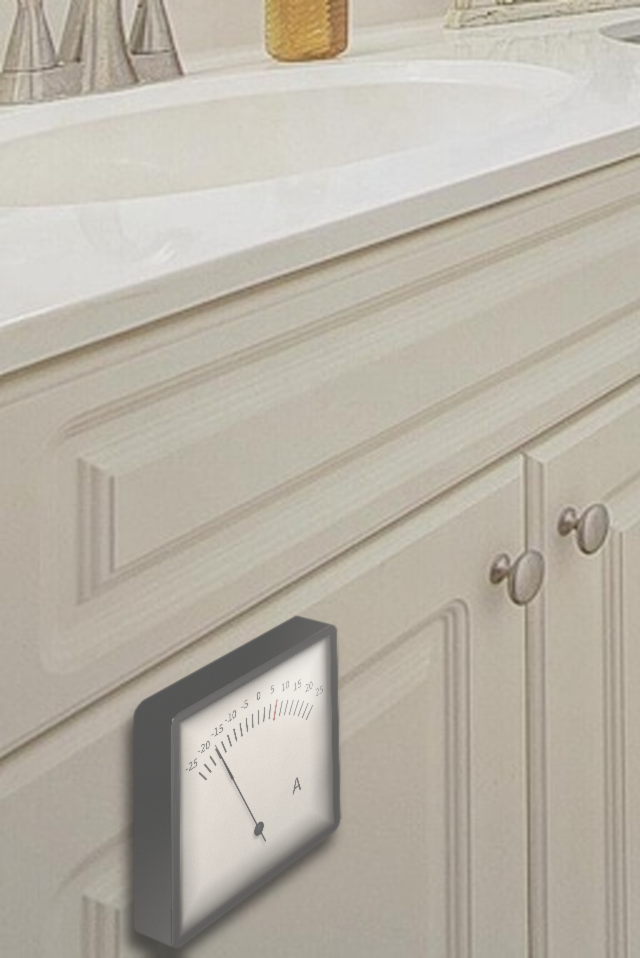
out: -17.5 A
